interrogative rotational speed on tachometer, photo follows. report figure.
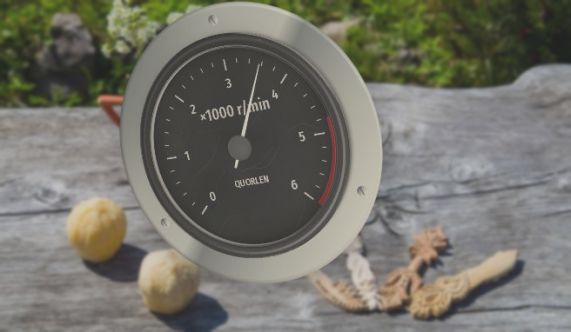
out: 3600 rpm
